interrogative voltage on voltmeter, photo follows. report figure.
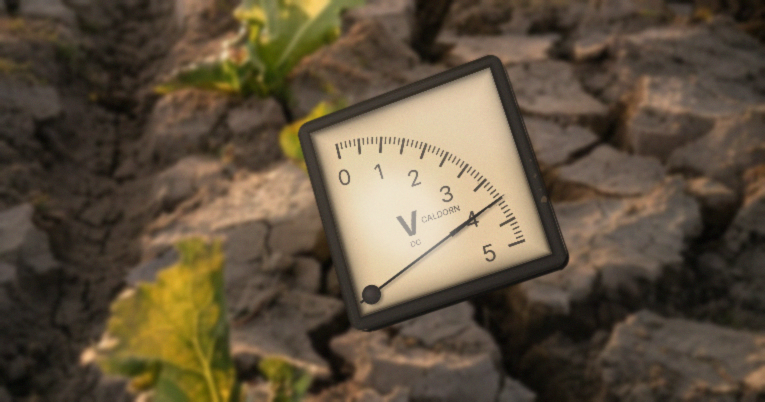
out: 4 V
